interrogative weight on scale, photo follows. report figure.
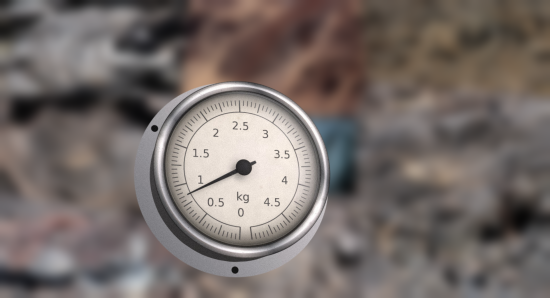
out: 0.85 kg
